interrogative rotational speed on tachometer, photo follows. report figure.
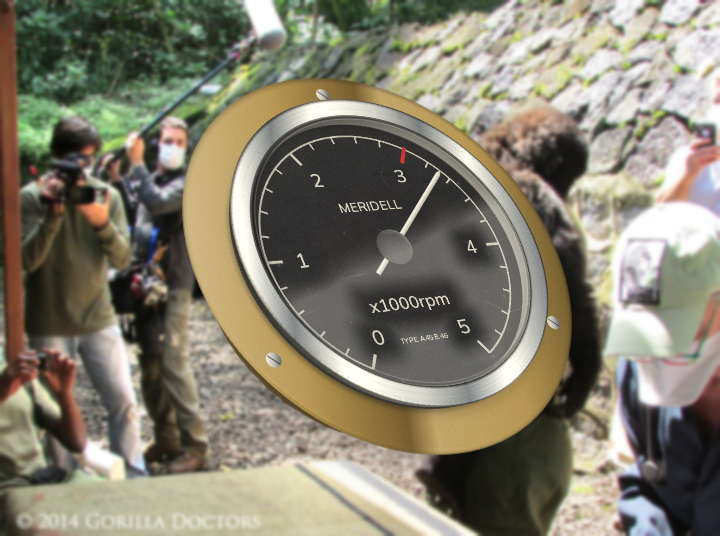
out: 3300 rpm
